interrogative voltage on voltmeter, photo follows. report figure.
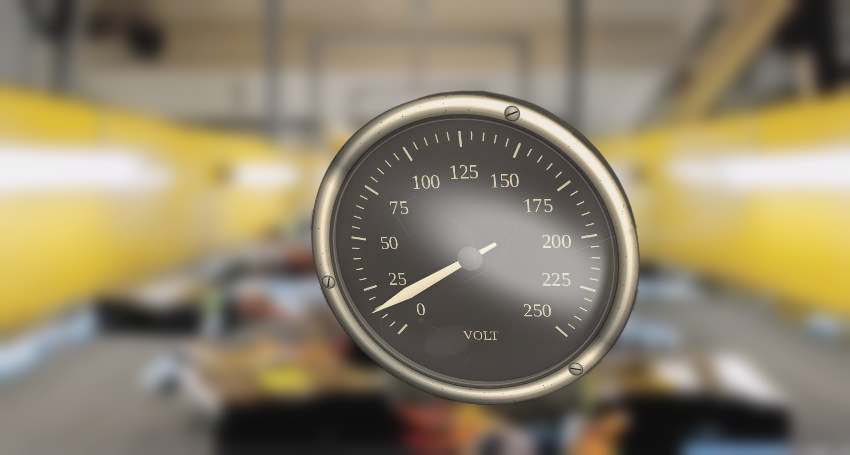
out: 15 V
